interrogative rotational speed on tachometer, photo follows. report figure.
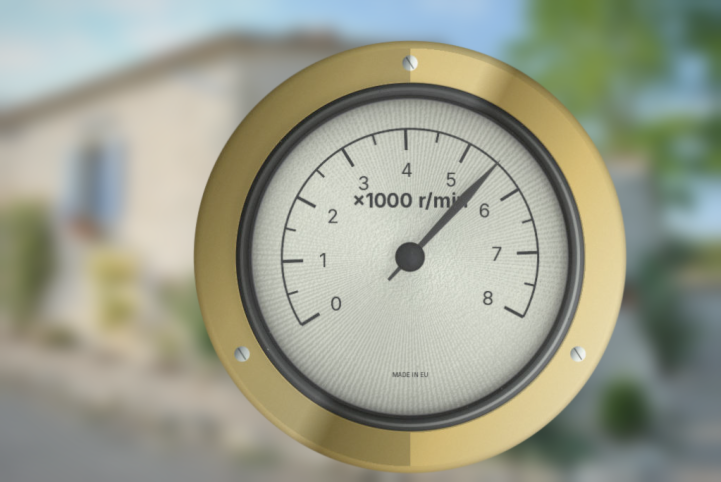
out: 5500 rpm
